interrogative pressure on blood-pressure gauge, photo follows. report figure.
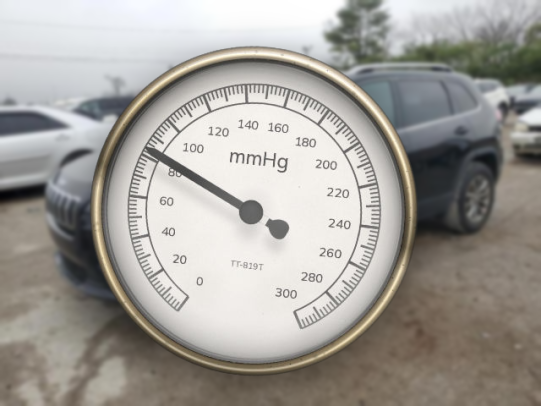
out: 84 mmHg
